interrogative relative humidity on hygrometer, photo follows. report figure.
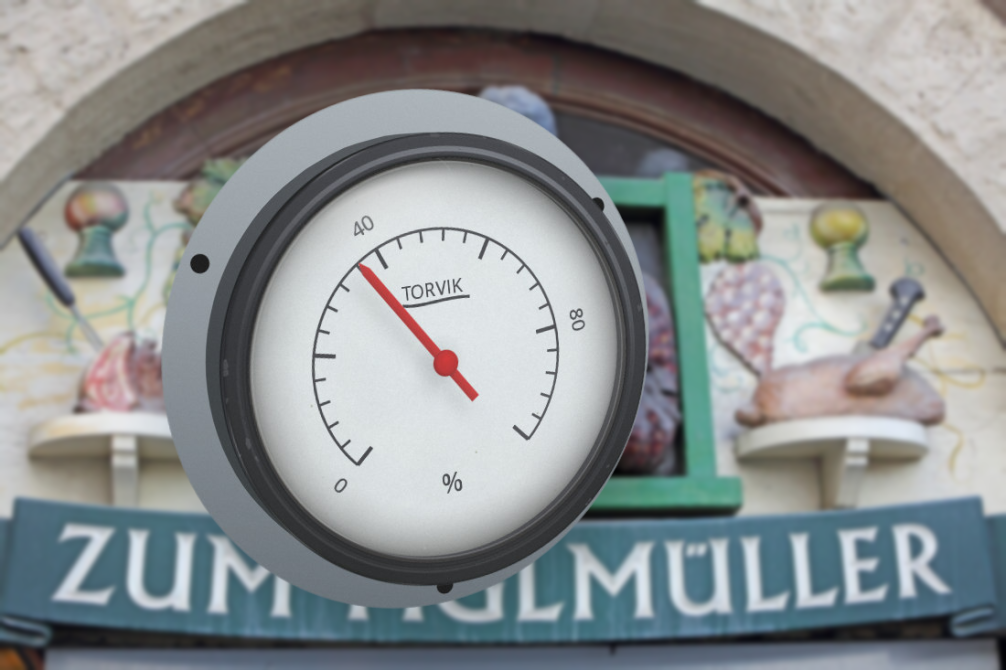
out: 36 %
